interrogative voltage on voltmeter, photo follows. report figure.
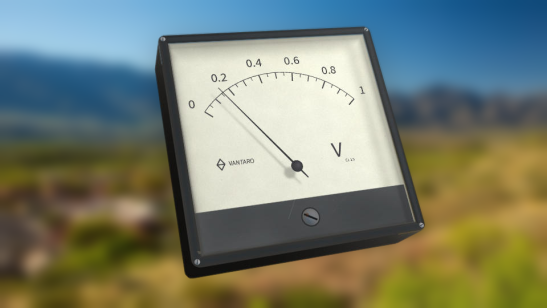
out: 0.15 V
